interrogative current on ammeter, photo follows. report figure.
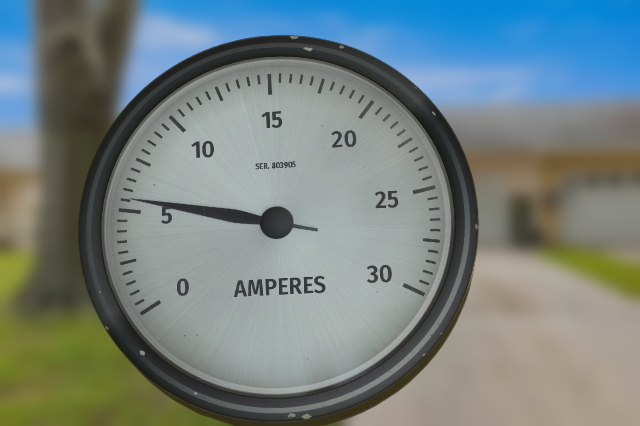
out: 5.5 A
